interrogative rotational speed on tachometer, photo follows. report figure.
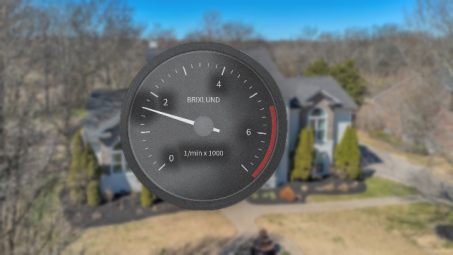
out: 1600 rpm
